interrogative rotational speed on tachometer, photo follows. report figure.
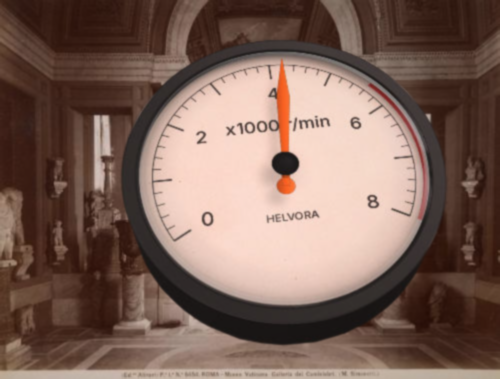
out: 4200 rpm
